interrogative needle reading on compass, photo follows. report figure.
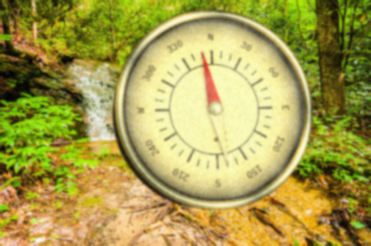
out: 350 °
